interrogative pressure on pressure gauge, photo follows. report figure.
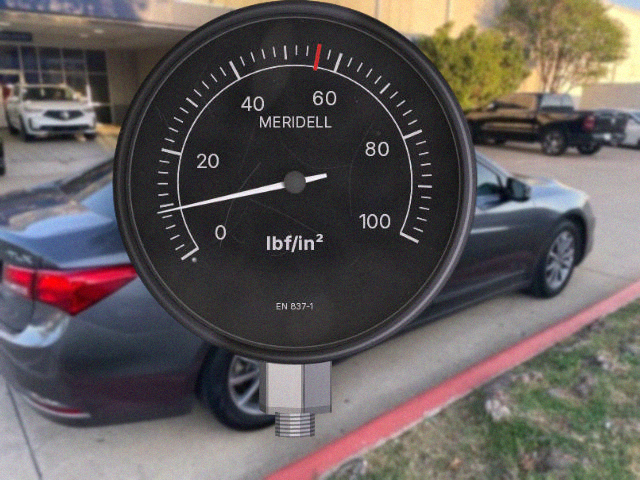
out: 9 psi
